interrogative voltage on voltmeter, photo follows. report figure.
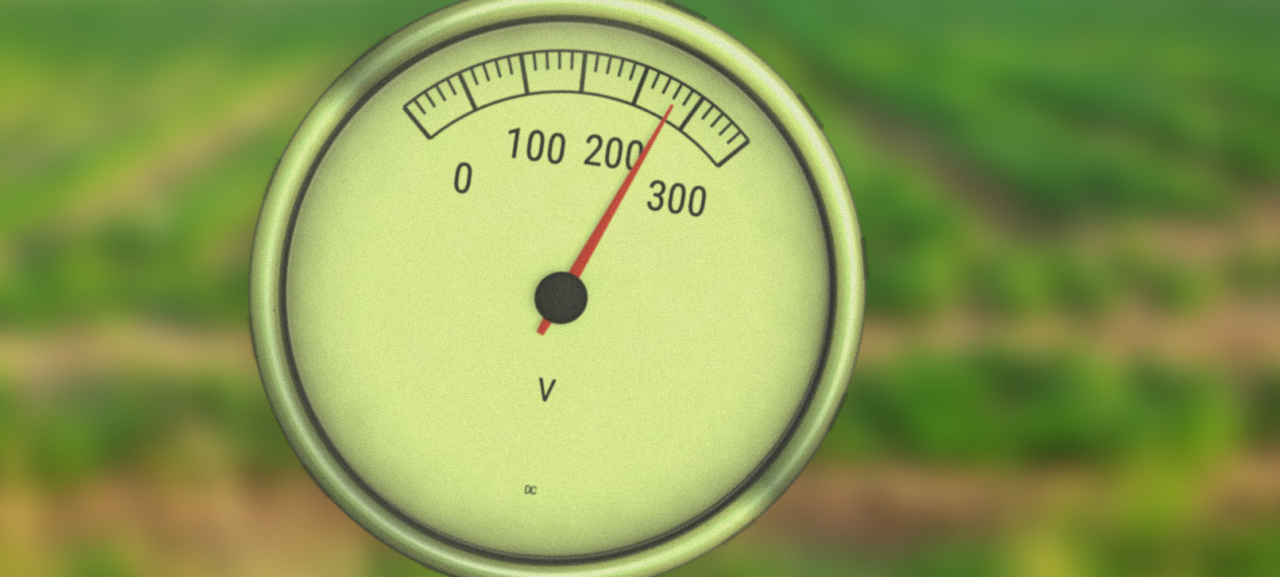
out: 230 V
